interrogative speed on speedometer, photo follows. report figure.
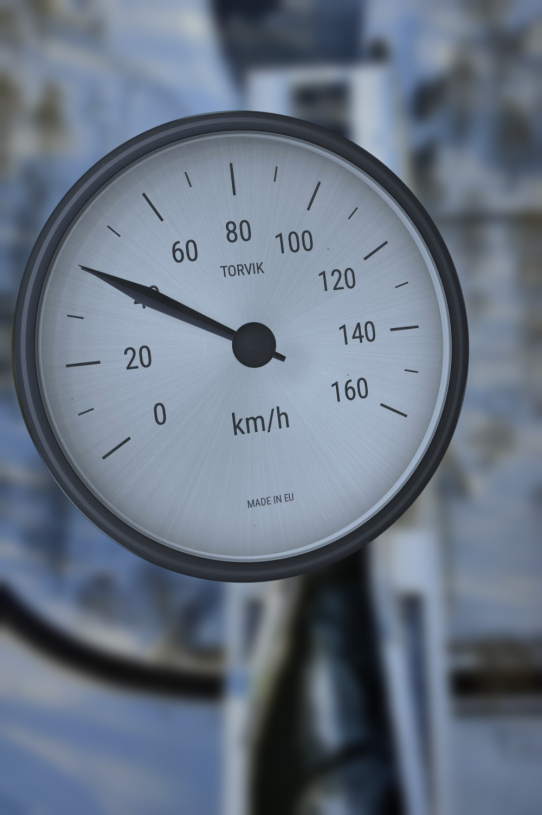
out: 40 km/h
